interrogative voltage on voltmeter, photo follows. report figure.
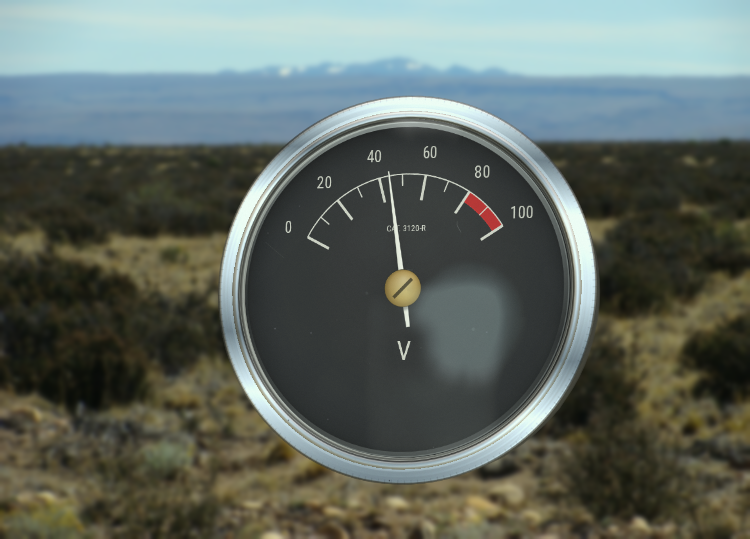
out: 45 V
